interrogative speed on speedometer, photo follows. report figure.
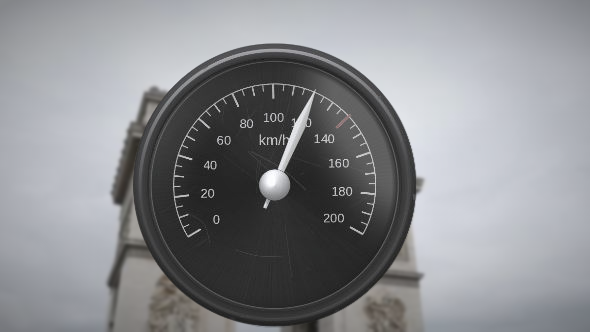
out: 120 km/h
